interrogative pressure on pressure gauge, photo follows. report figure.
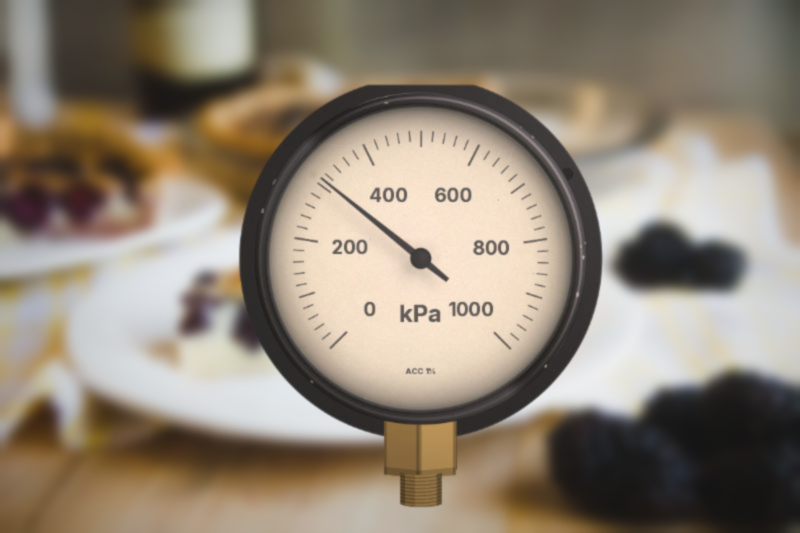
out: 310 kPa
